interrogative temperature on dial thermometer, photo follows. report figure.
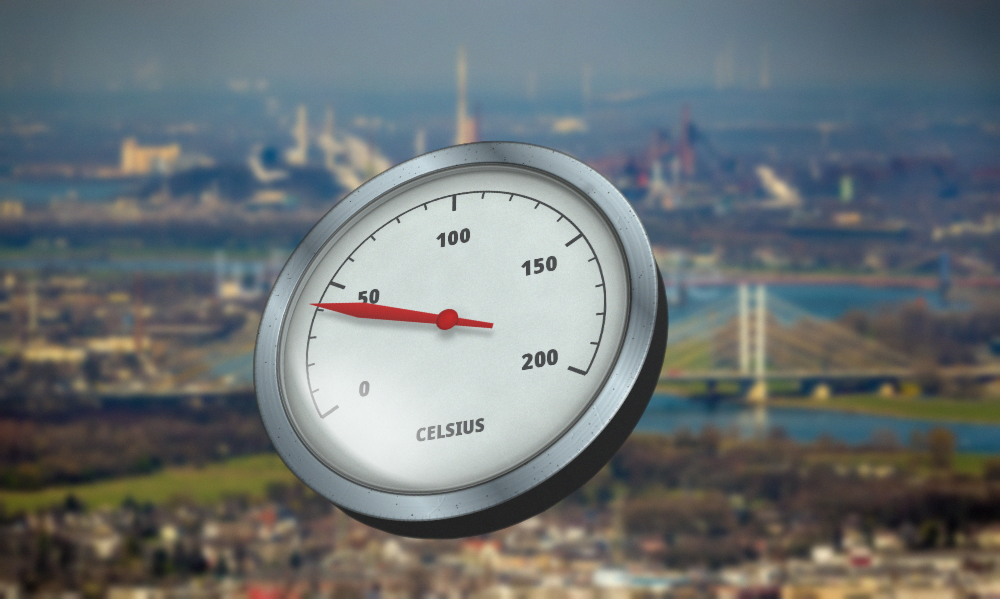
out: 40 °C
